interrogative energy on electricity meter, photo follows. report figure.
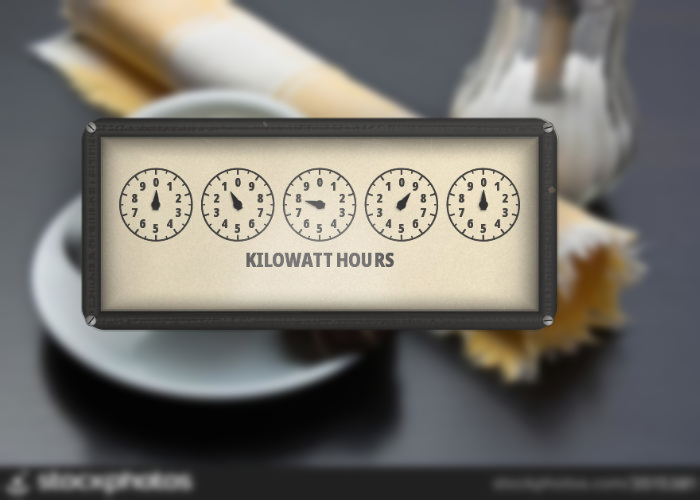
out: 790 kWh
